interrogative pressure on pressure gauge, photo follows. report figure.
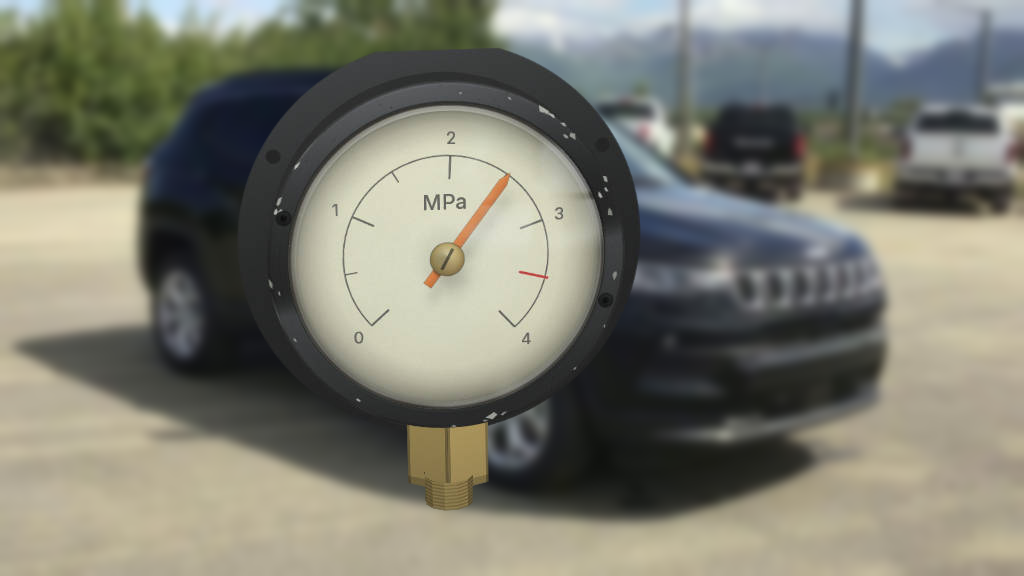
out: 2.5 MPa
